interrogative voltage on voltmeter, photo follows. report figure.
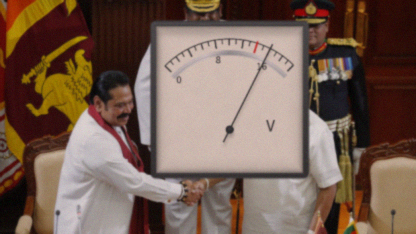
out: 16 V
